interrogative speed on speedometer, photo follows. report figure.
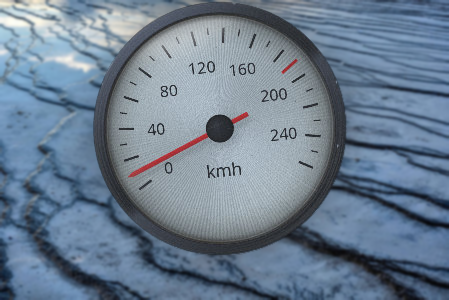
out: 10 km/h
